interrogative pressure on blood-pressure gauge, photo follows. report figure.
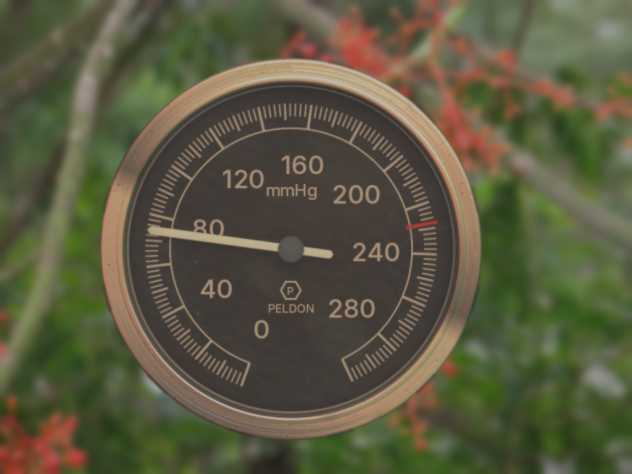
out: 74 mmHg
